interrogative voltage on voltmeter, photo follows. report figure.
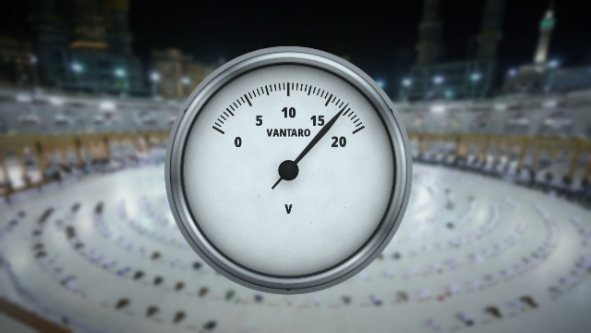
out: 17 V
